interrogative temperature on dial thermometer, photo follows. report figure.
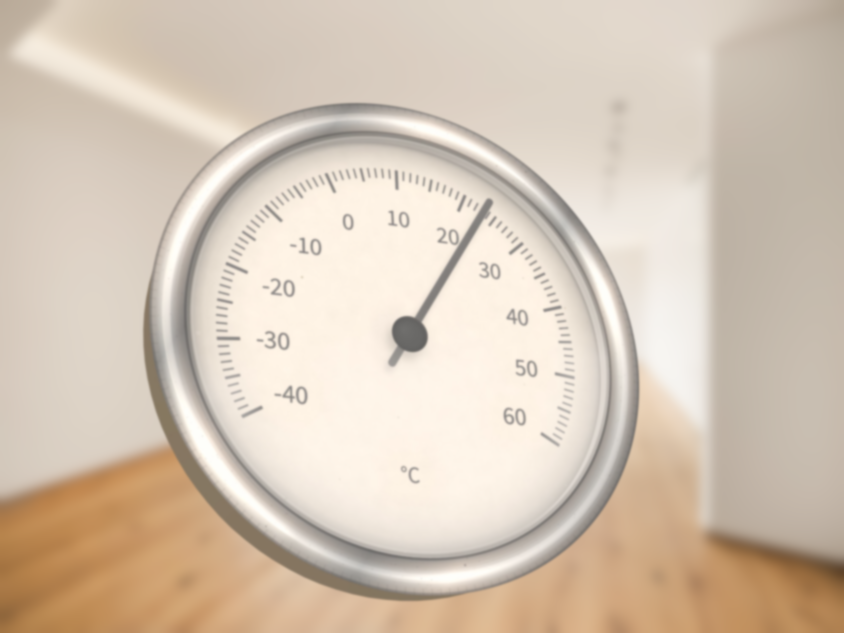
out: 23 °C
